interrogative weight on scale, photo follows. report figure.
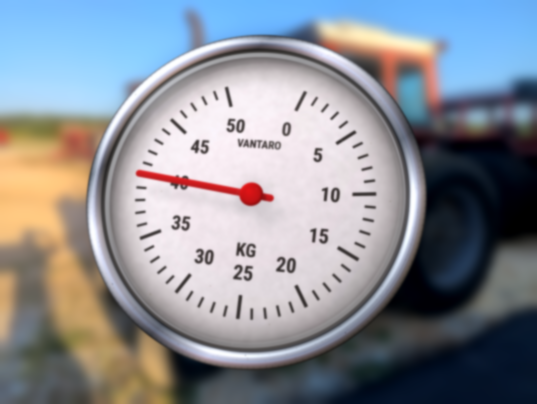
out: 40 kg
